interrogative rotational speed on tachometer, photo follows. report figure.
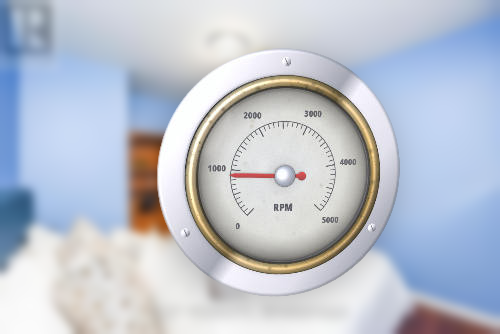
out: 900 rpm
